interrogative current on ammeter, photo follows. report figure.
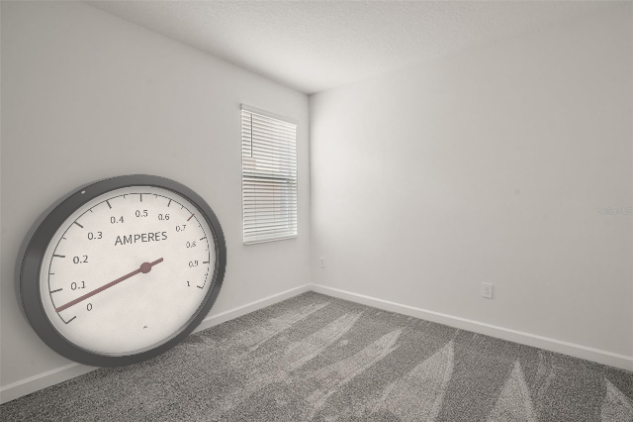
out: 0.05 A
